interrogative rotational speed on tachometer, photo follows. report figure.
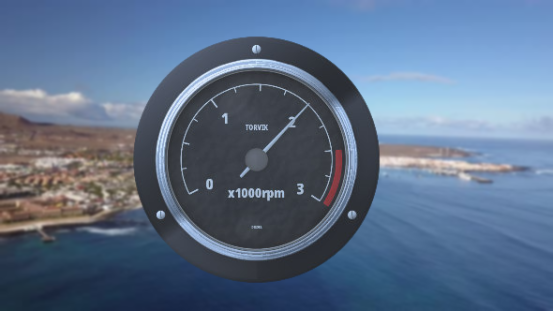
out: 2000 rpm
